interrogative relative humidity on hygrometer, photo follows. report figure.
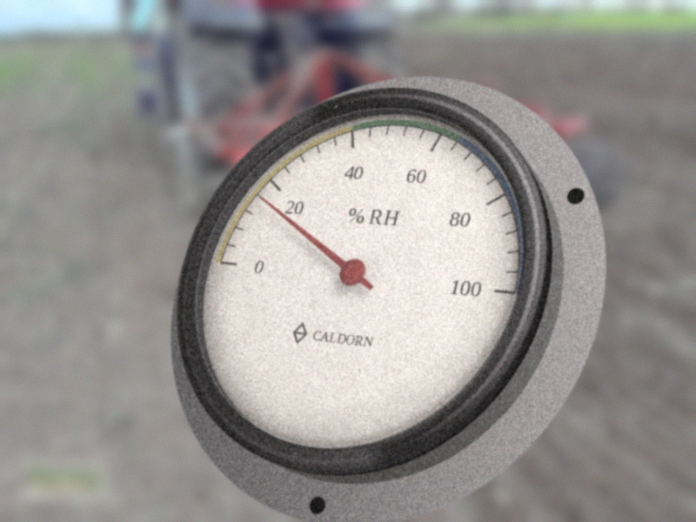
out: 16 %
